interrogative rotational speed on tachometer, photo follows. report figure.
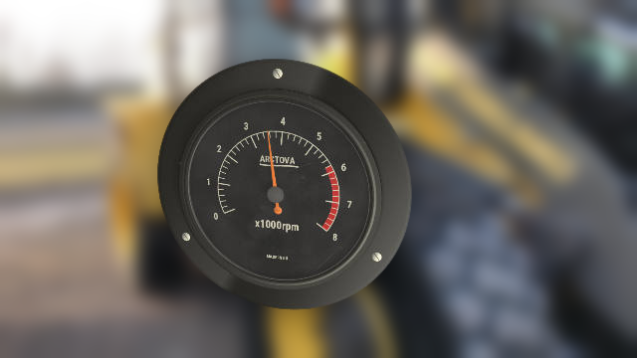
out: 3600 rpm
